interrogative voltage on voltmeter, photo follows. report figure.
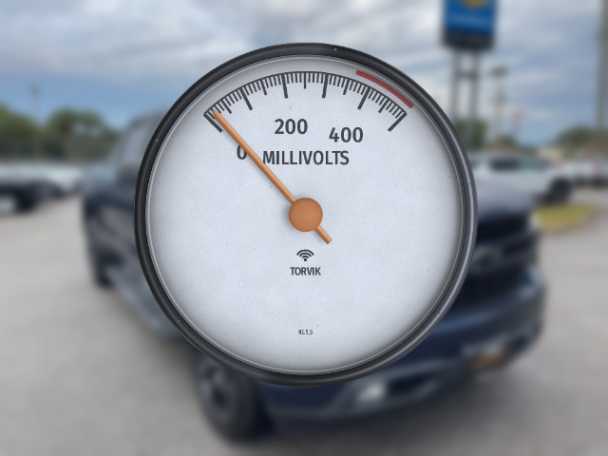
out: 20 mV
